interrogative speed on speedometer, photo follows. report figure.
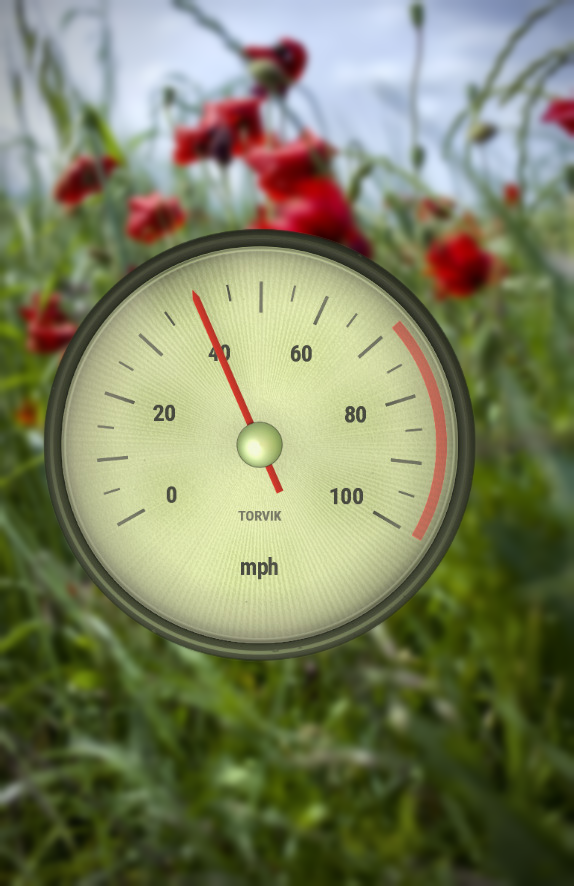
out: 40 mph
